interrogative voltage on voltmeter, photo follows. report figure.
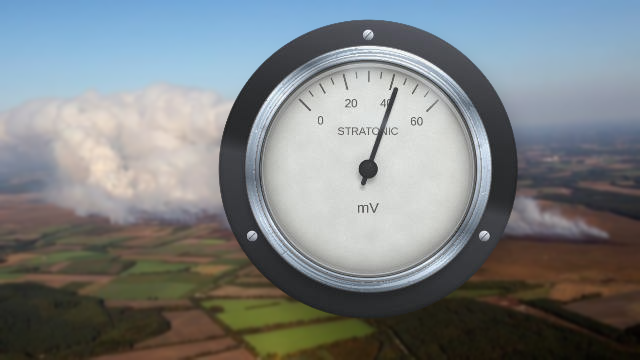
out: 42.5 mV
